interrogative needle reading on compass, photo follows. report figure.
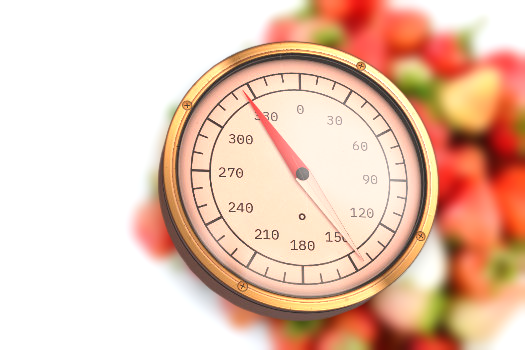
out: 325 °
